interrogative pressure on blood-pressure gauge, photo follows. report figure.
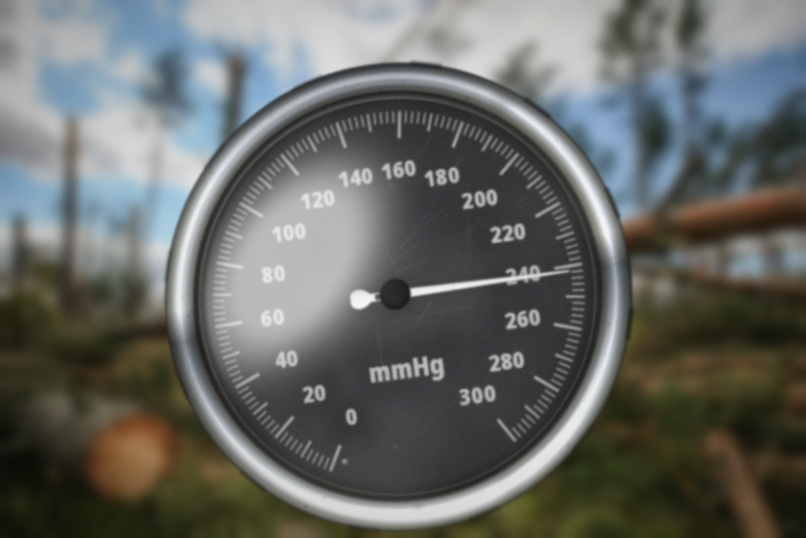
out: 242 mmHg
